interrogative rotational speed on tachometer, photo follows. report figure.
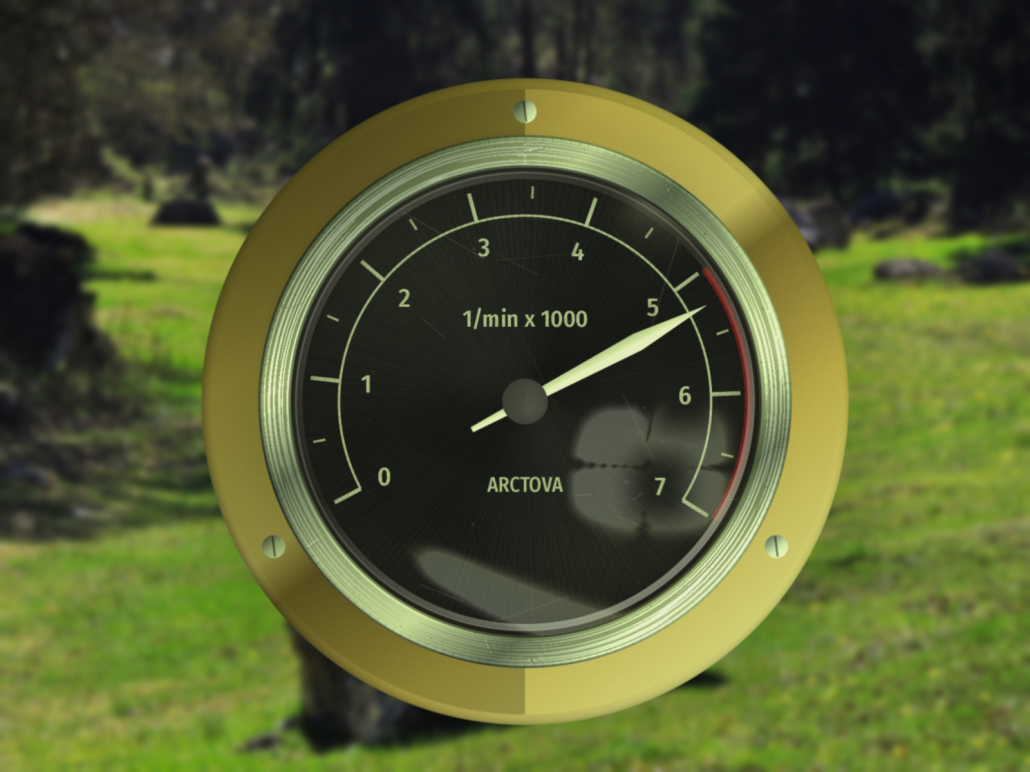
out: 5250 rpm
